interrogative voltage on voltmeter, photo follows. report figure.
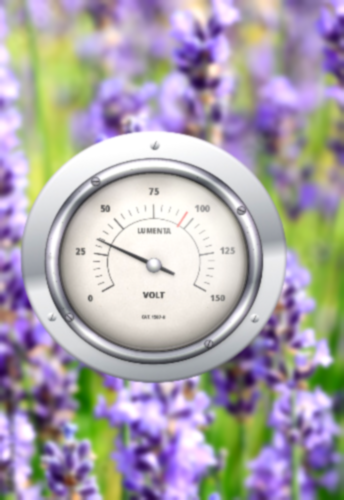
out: 35 V
